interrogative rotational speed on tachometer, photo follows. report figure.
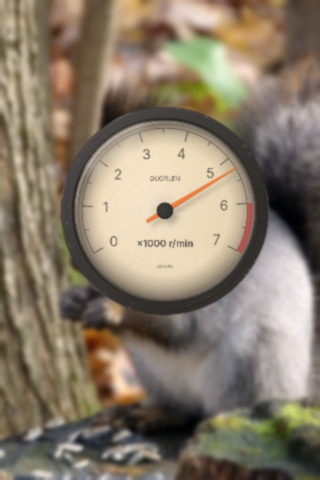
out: 5250 rpm
